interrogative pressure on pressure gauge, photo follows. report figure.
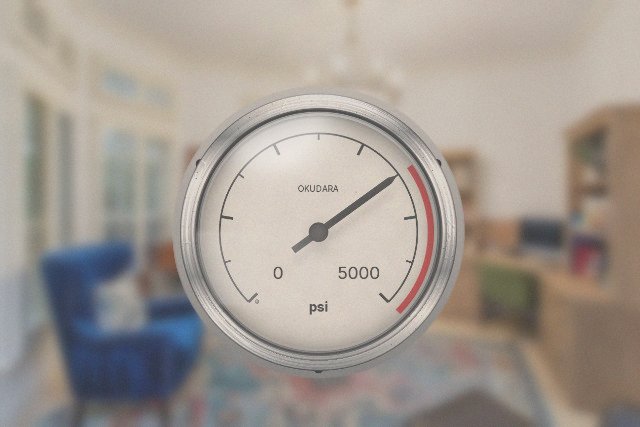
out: 3500 psi
